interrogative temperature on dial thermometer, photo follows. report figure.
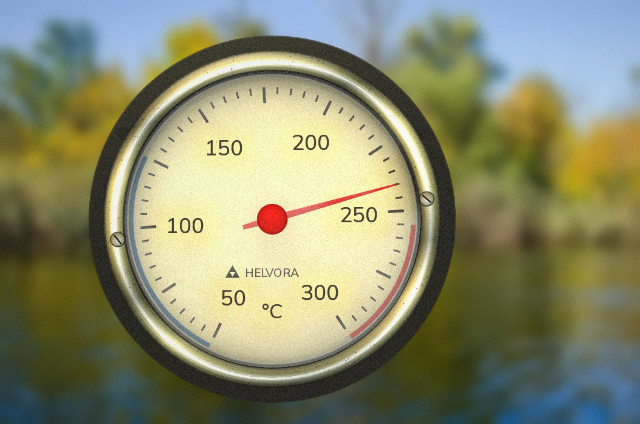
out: 240 °C
